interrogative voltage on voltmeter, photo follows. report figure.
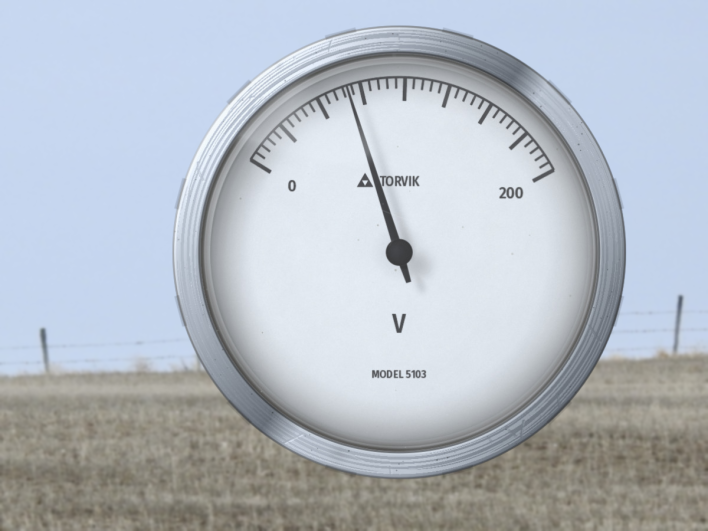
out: 67.5 V
